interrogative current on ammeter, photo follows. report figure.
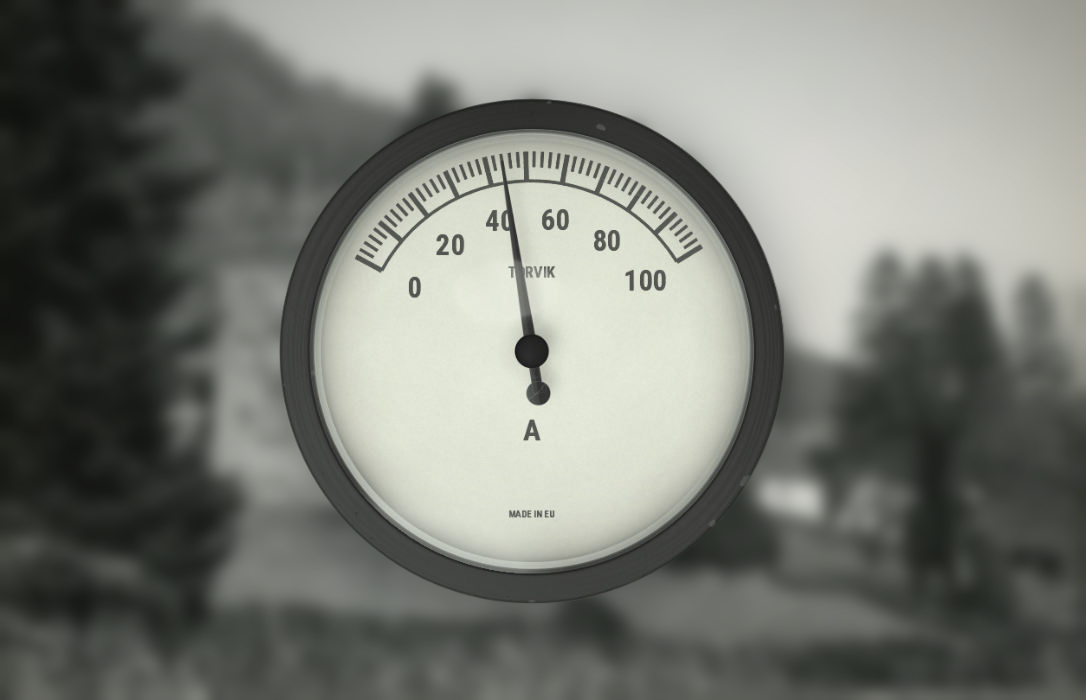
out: 44 A
